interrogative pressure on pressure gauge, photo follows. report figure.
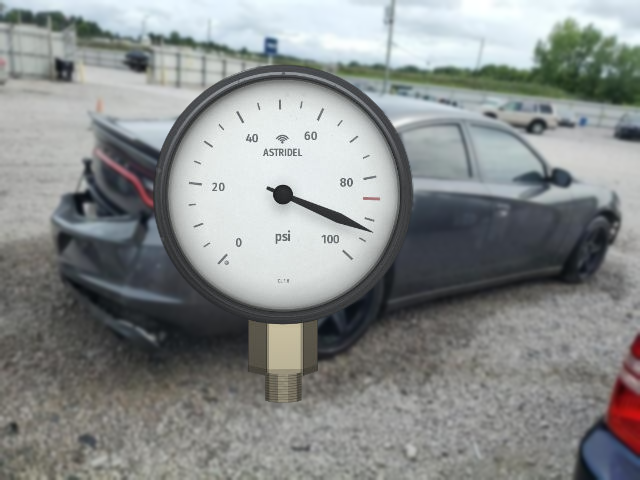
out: 92.5 psi
